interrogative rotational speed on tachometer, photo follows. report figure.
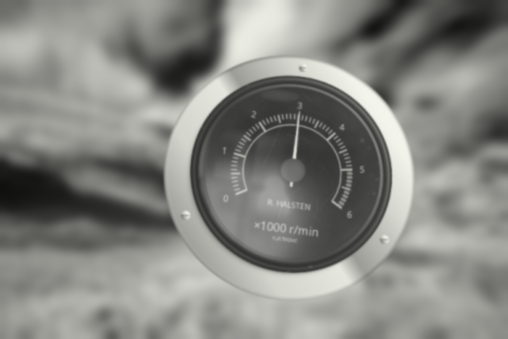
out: 3000 rpm
